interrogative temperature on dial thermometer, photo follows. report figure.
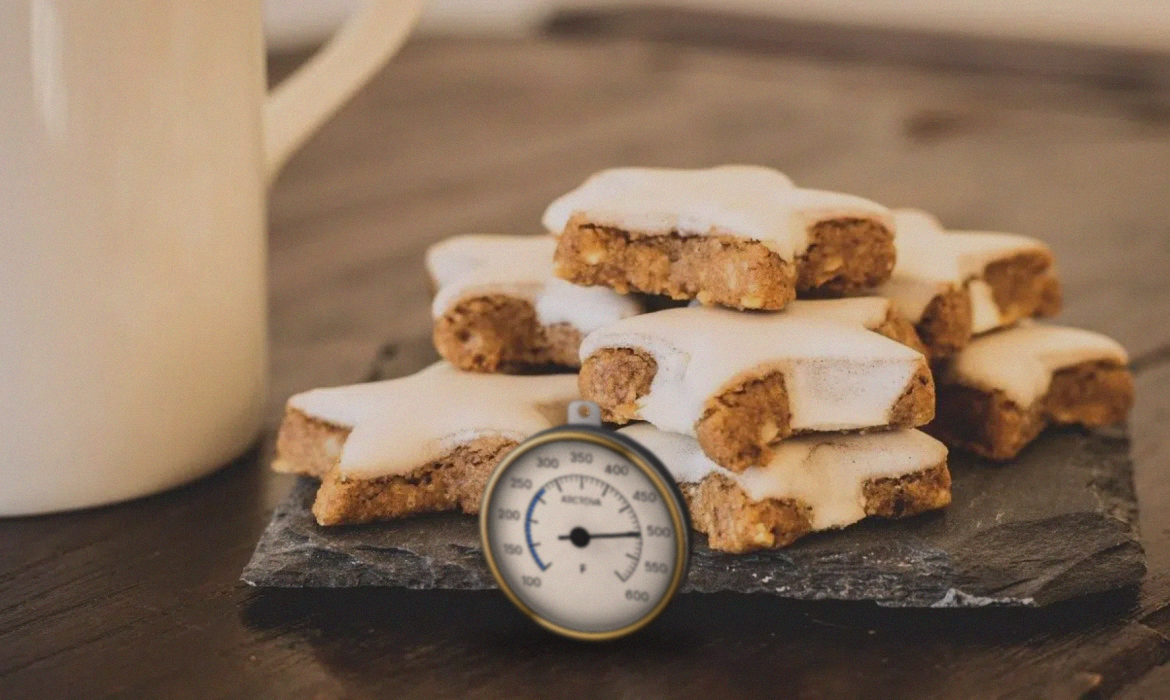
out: 500 °F
